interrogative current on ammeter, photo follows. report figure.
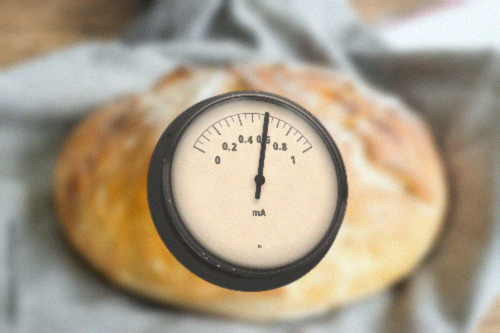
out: 0.6 mA
